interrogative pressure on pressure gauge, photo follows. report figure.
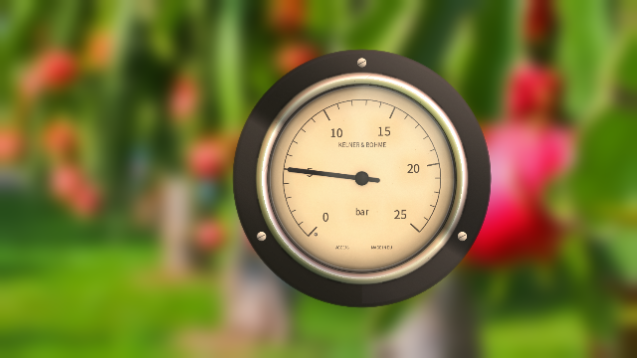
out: 5 bar
